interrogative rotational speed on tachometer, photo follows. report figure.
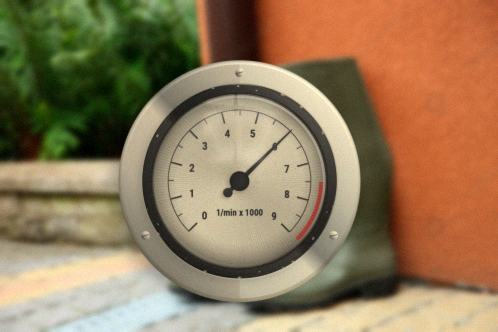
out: 6000 rpm
